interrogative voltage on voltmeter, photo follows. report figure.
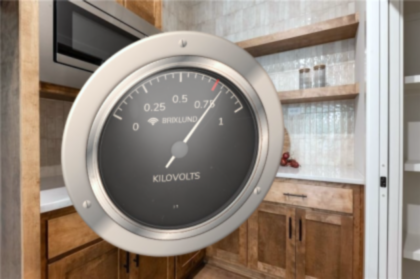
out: 0.8 kV
